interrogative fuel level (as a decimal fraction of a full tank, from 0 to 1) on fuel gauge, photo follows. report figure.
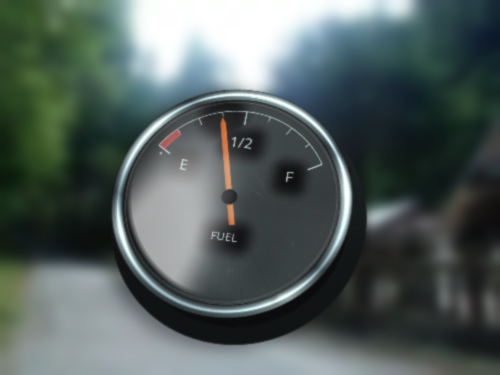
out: 0.375
